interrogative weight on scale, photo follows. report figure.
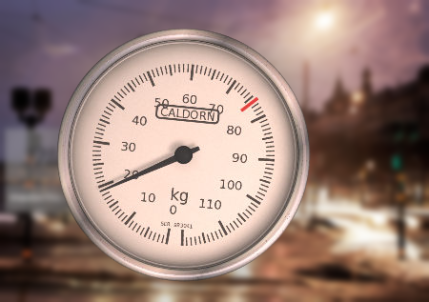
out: 19 kg
